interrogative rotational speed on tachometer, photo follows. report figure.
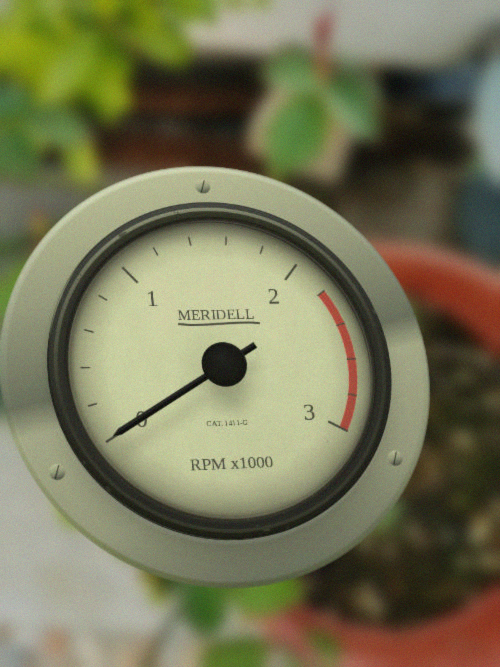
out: 0 rpm
